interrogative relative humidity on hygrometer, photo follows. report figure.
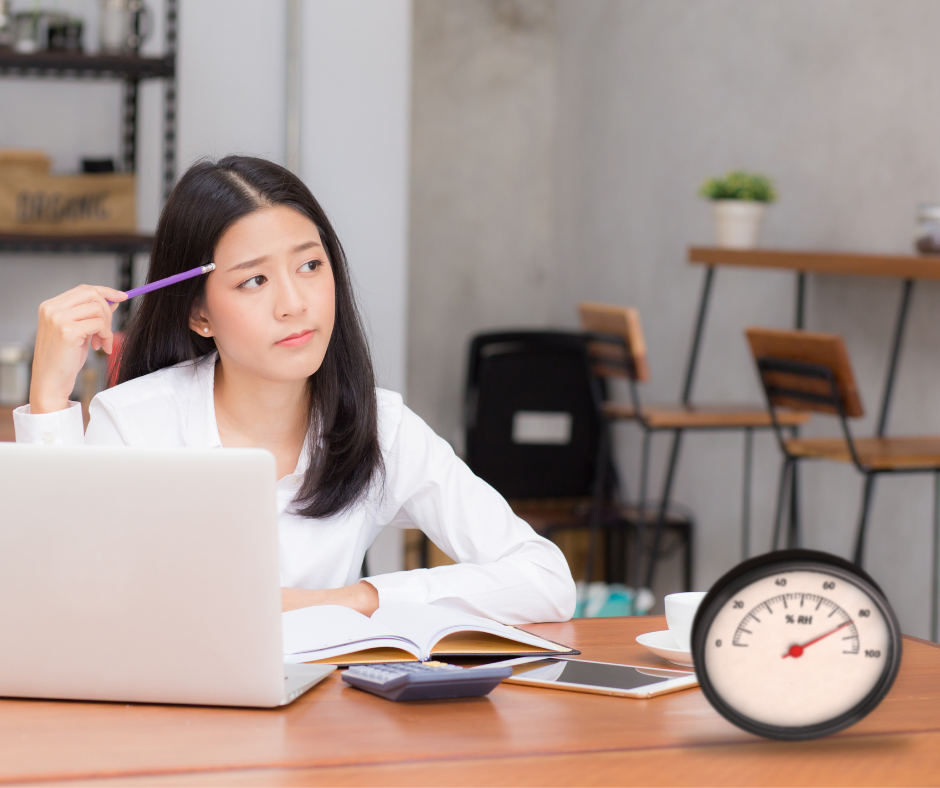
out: 80 %
